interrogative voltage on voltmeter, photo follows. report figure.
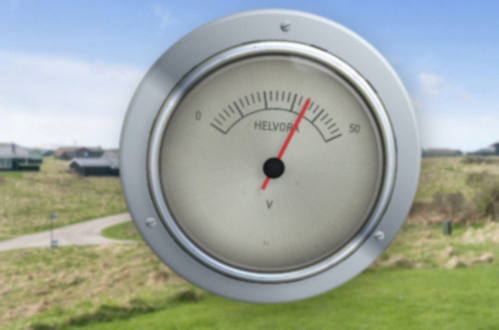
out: 34 V
